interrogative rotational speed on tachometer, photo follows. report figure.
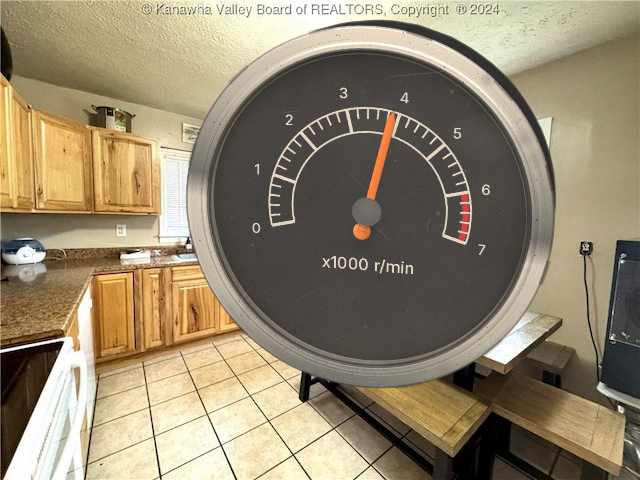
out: 3900 rpm
